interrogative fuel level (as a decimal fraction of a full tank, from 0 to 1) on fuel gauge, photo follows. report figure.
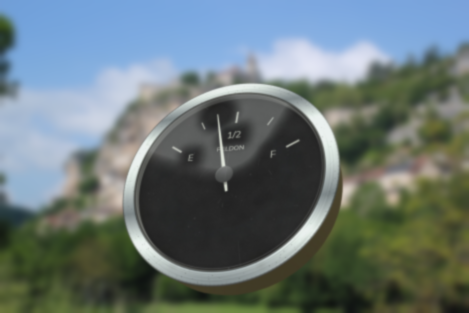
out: 0.375
